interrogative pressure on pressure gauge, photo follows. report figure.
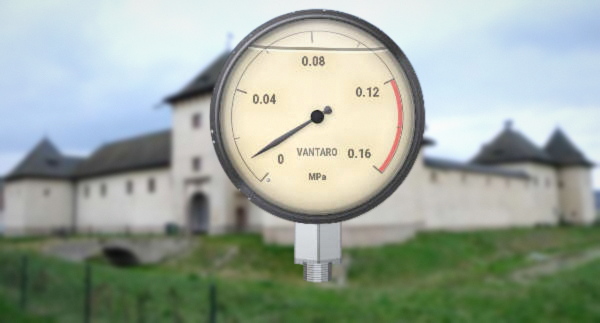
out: 0.01 MPa
